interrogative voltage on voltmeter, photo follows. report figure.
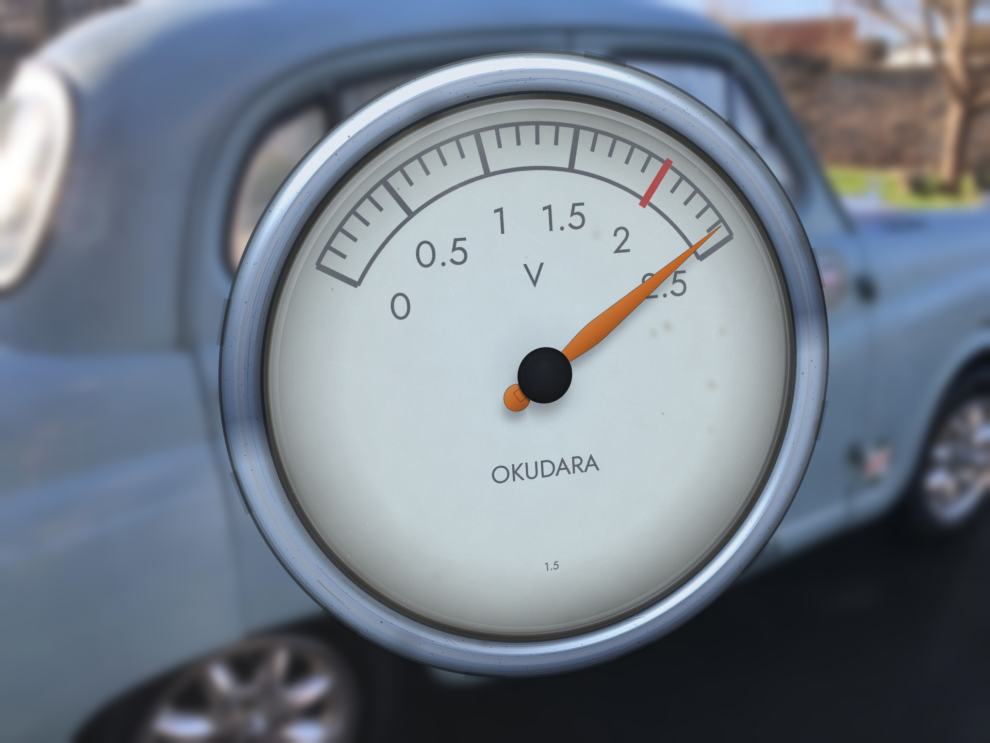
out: 2.4 V
